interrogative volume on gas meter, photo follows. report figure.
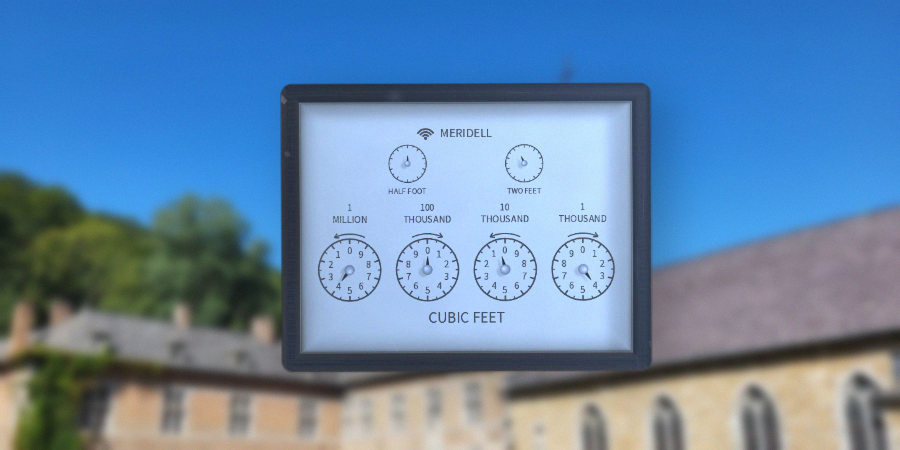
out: 400400 ft³
